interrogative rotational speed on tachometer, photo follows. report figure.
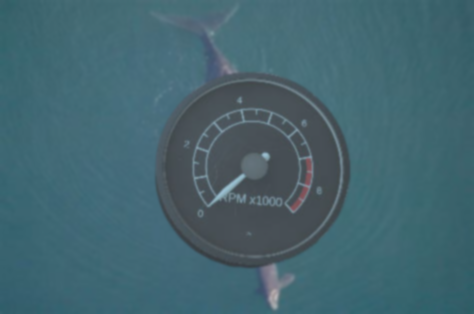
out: 0 rpm
